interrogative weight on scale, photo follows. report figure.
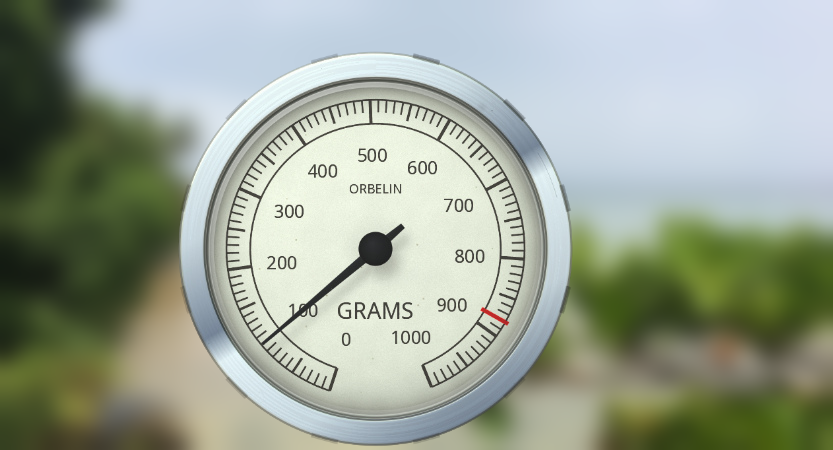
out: 100 g
